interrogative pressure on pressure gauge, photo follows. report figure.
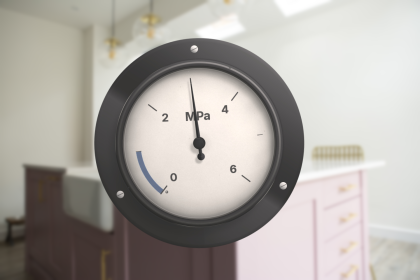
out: 3 MPa
